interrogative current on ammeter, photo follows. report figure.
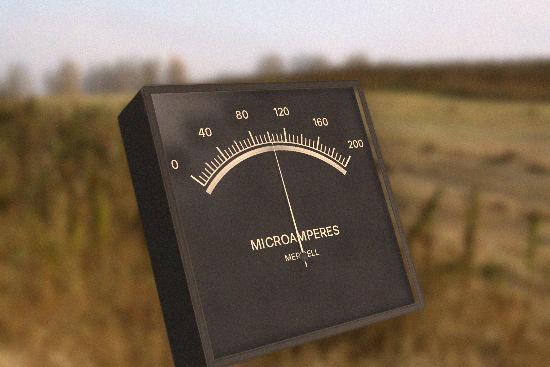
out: 100 µA
